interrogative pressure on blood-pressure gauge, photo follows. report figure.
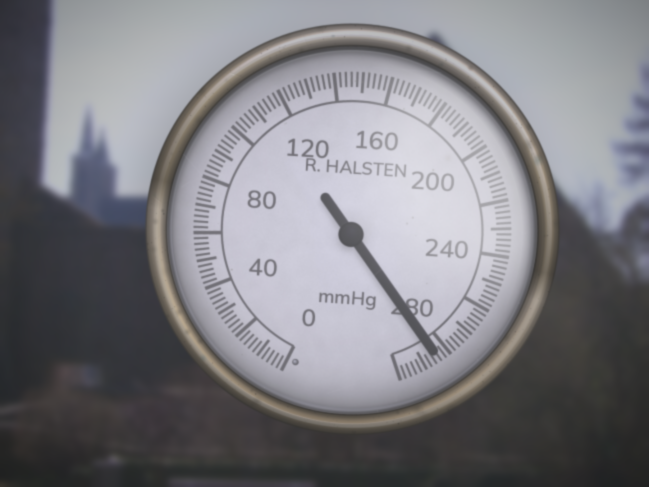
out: 284 mmHg
